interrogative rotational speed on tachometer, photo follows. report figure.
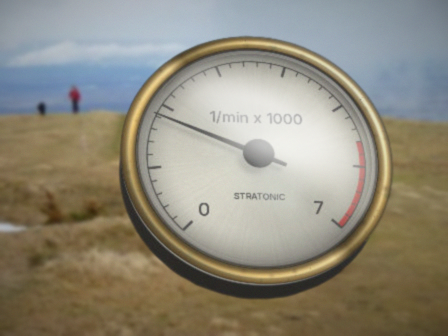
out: 1800 rpm
